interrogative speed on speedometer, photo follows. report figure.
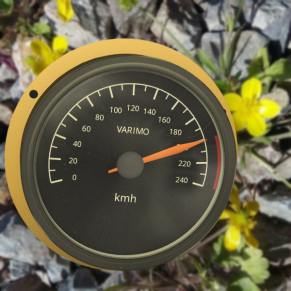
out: 200 km/h
